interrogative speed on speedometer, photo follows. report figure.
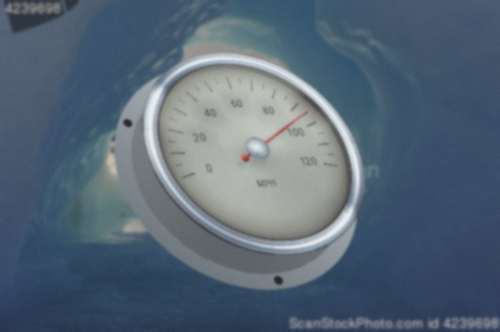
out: 95 mph
